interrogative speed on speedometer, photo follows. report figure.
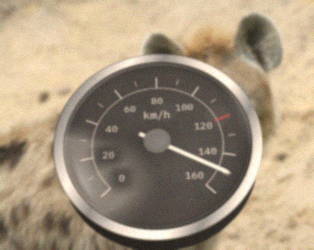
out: 150 km/h
